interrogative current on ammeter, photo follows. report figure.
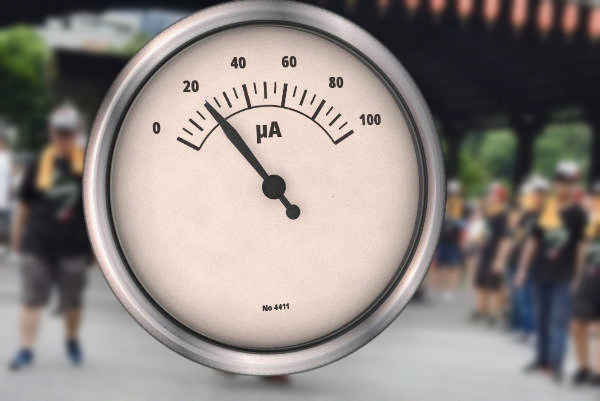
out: 20 µA
